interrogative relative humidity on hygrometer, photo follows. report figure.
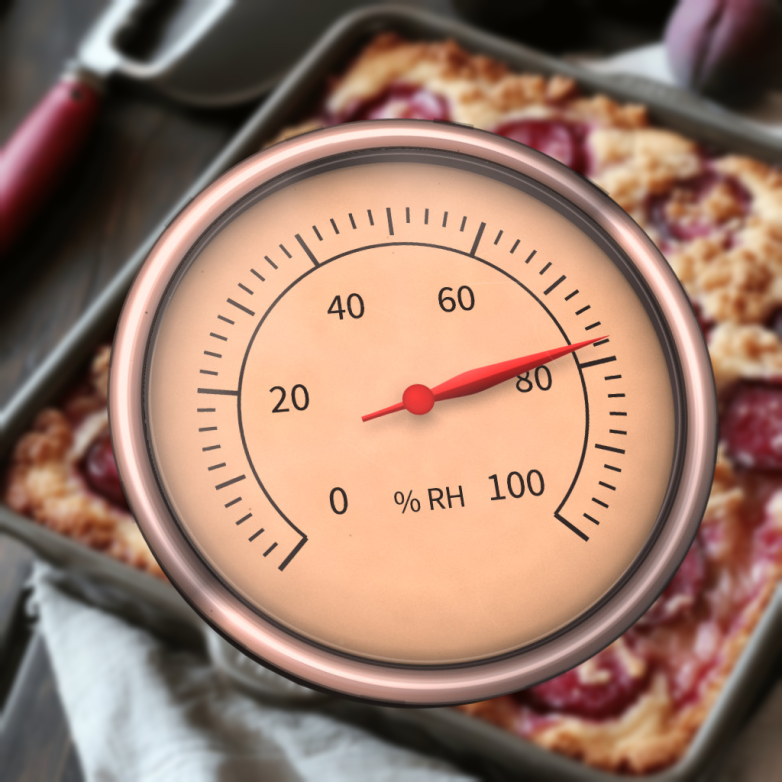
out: 78 %
